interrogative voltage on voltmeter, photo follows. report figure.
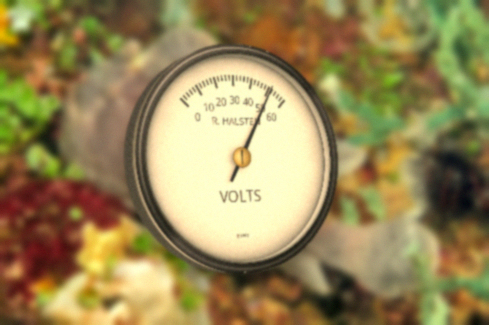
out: 50 V
